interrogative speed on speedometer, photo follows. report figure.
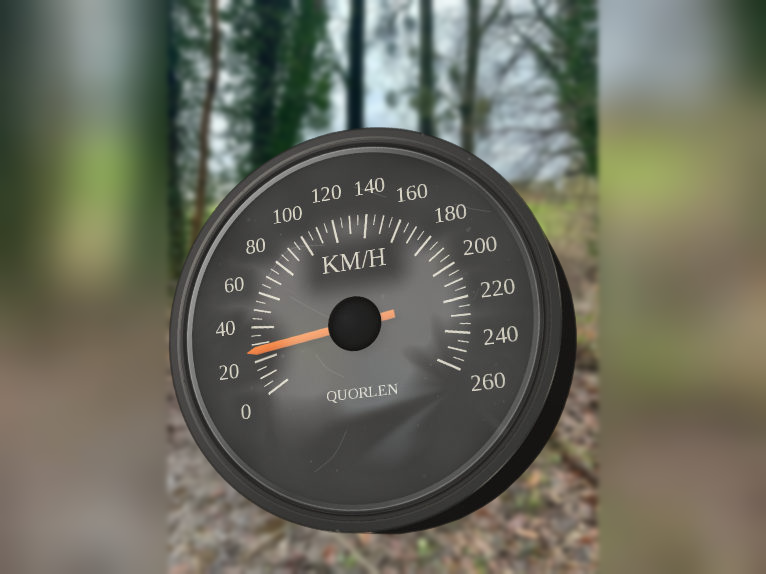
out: 25 km/h
